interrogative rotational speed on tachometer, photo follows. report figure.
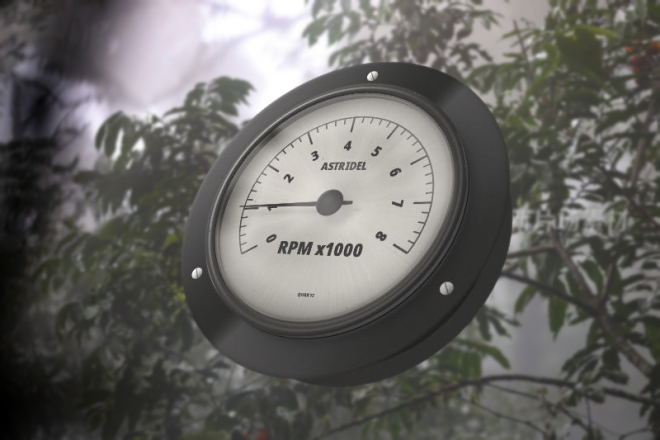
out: 1000 rpm
